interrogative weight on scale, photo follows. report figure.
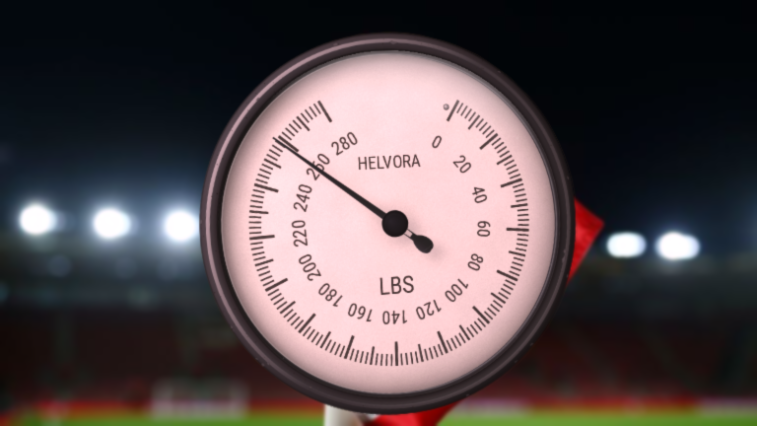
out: 258 lb
